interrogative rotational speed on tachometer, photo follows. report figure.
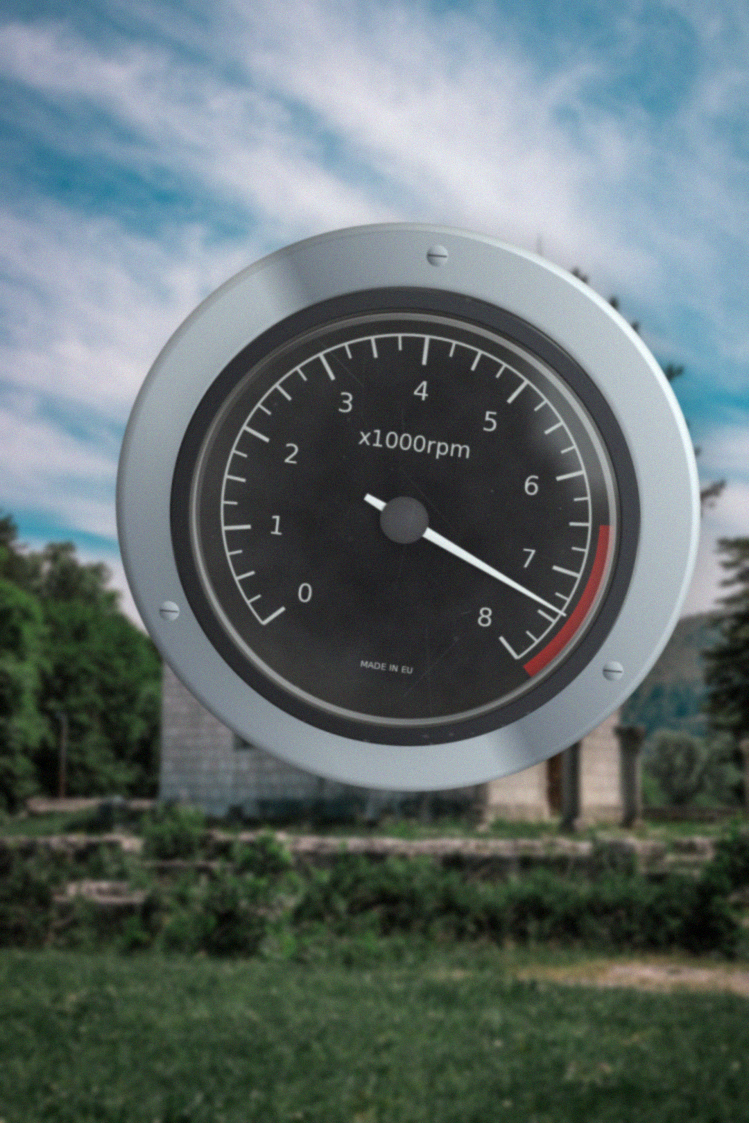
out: 7375 rpm
